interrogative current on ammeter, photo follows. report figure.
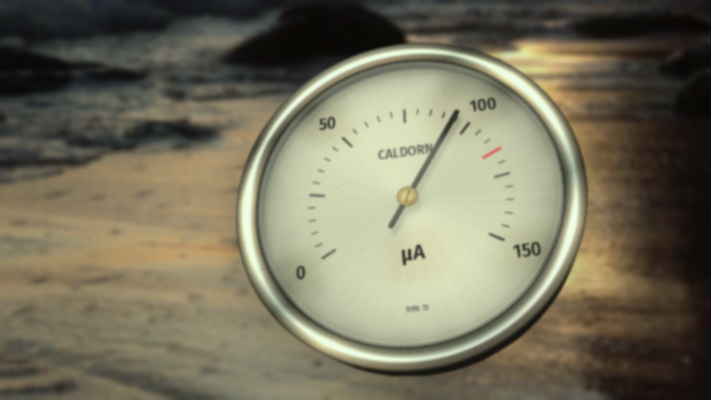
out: 95 µA
